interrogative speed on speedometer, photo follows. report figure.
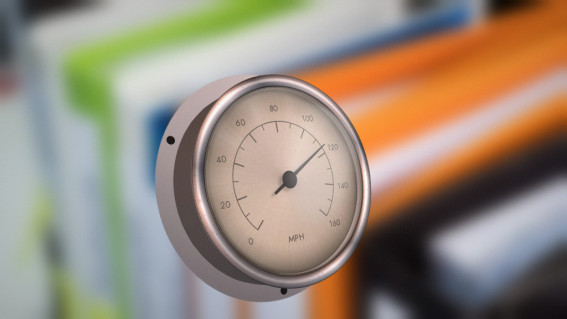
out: 115 mph
